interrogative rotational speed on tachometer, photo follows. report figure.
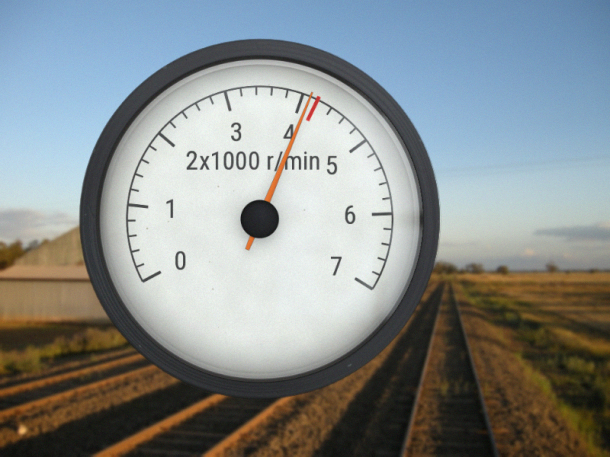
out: 4100 rpm
